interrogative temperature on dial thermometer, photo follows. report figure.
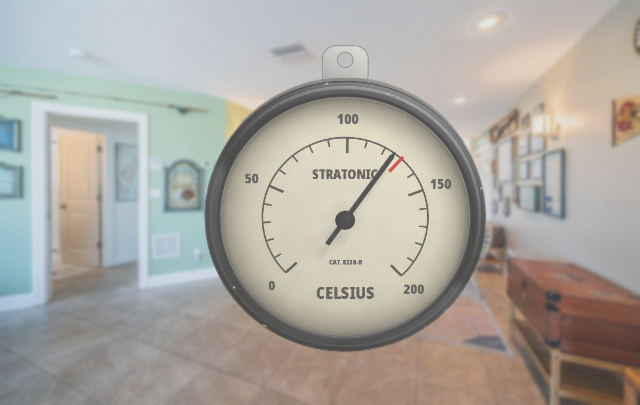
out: 125 °C
